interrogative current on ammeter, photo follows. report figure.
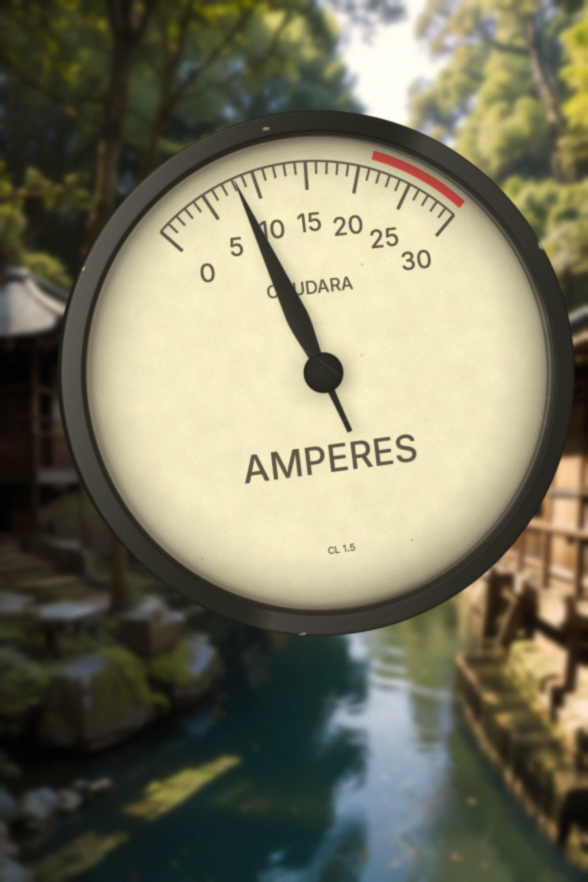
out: 8 A
